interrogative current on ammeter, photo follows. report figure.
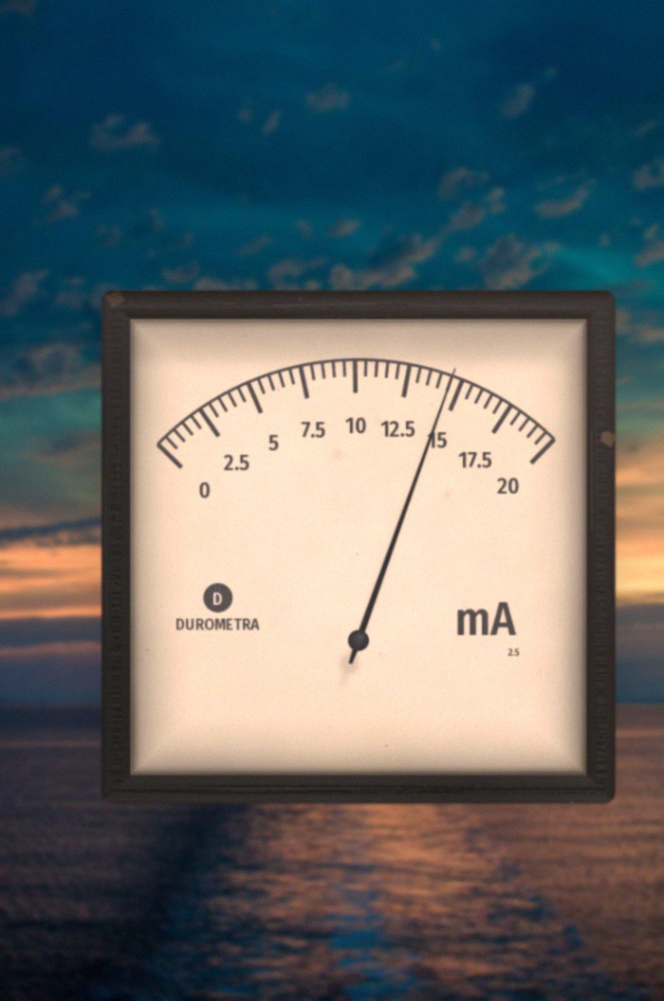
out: 14.5 mA
